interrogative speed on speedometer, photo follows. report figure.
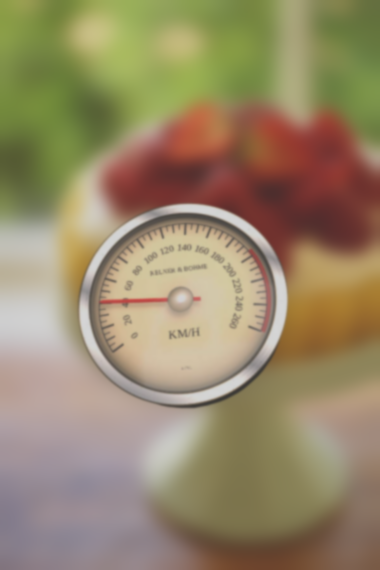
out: 40 km/h
